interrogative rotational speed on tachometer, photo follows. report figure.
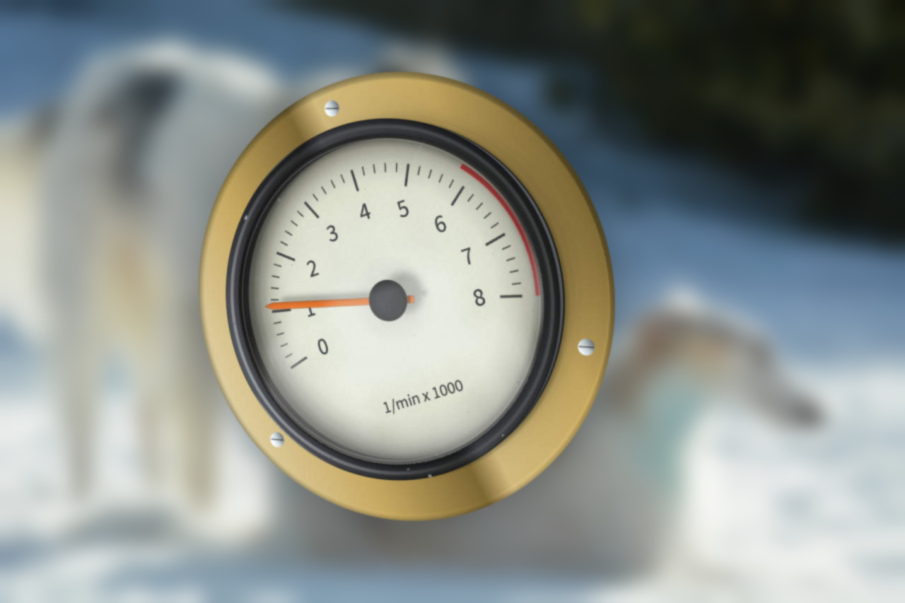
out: 1100 rpm
